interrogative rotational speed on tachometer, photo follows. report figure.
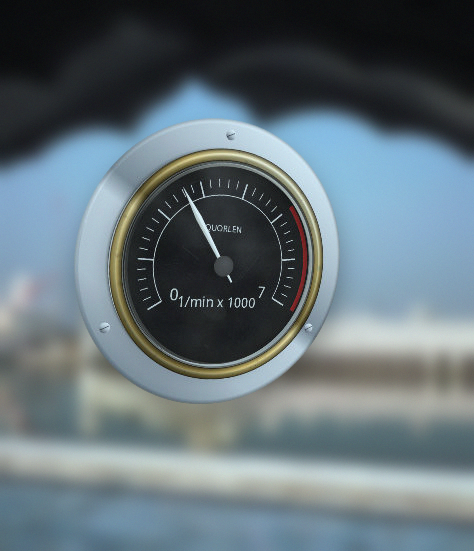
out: 2600 rpm
